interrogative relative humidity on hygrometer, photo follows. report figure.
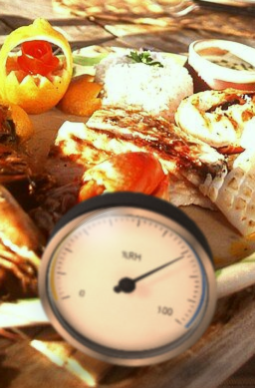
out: 70 %
